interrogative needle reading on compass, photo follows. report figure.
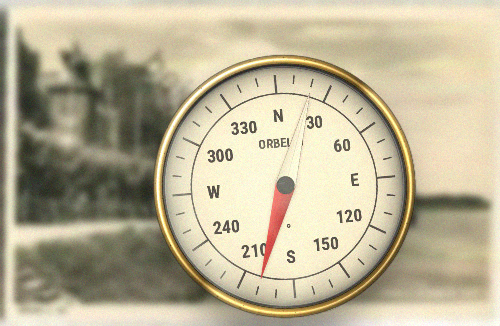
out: 200 °
